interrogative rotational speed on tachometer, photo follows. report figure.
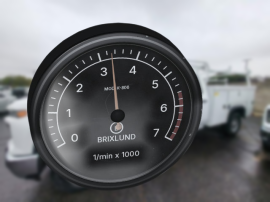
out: 3300 rpm
